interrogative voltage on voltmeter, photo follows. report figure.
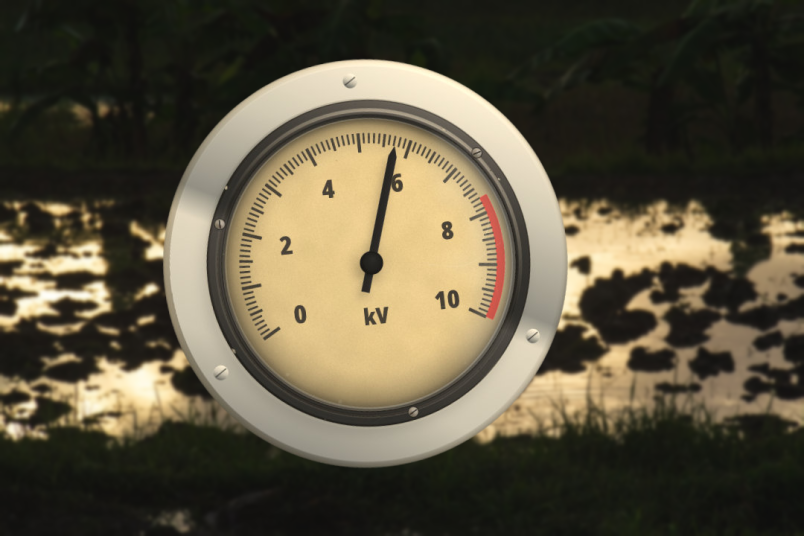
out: 5.7 kV
